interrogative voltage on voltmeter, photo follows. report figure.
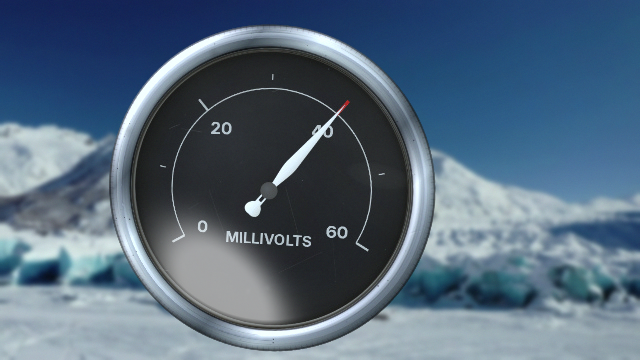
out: 40 mV
